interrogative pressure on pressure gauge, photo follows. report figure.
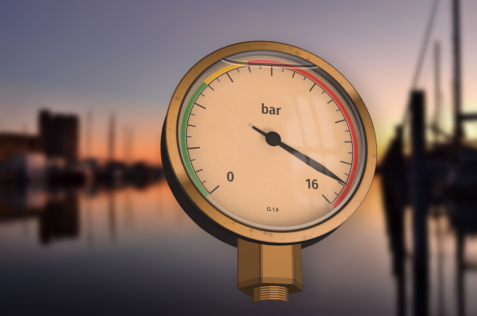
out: 15 bar
